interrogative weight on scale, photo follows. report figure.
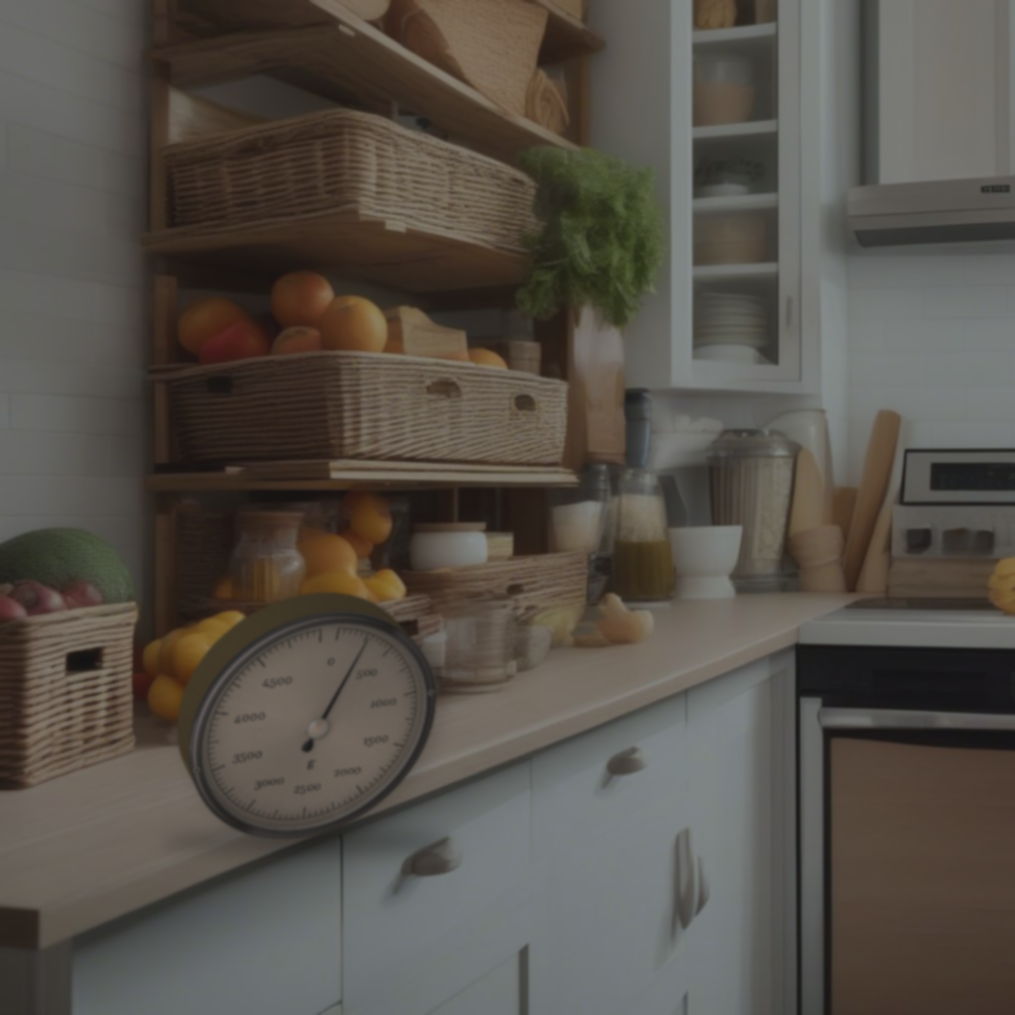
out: 250 g
